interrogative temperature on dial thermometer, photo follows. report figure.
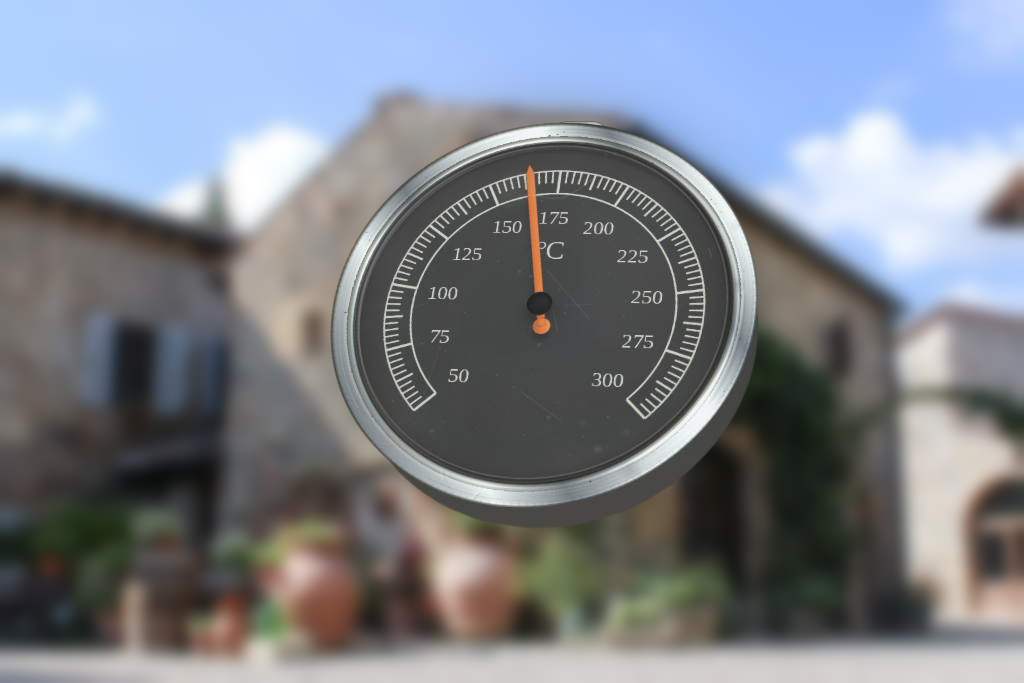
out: 165 °C
